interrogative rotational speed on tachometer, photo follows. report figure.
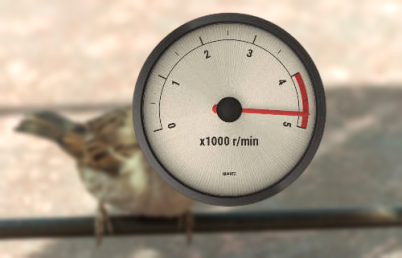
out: 4750 rpm
